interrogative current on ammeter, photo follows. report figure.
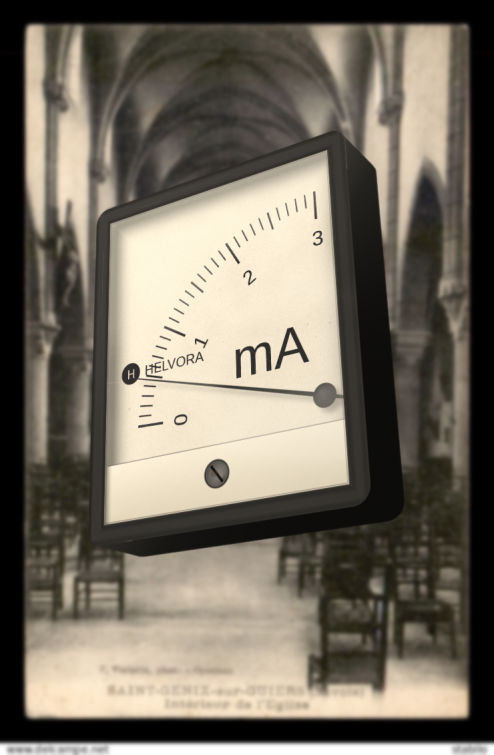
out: 0.45 mA
